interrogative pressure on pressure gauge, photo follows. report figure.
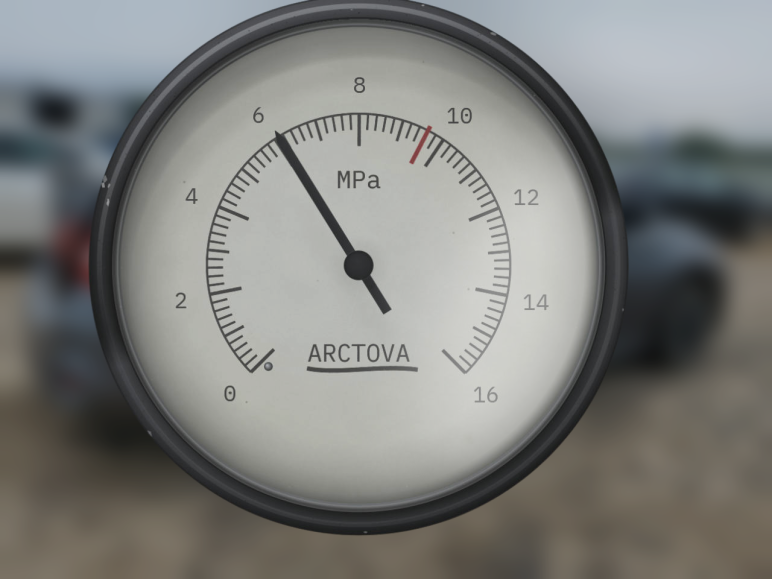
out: 6.1 MPa
